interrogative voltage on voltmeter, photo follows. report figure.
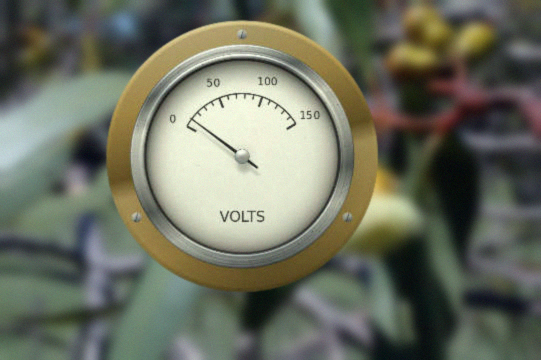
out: 10 V
